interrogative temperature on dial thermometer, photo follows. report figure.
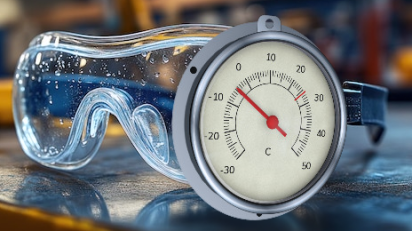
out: -5 °C
